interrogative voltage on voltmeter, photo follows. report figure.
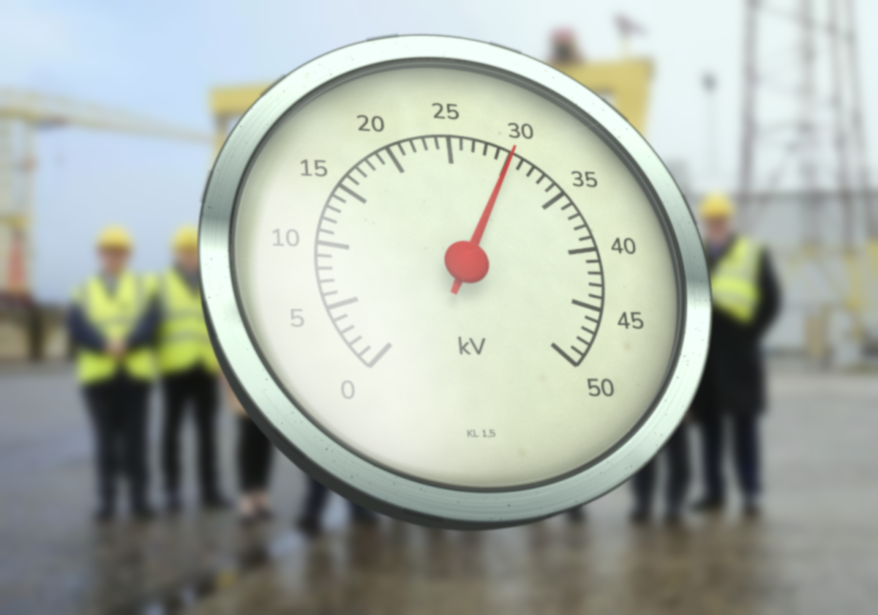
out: 30 kV
